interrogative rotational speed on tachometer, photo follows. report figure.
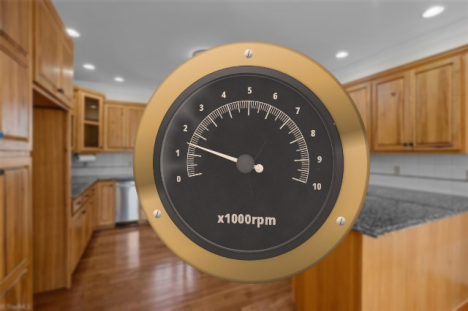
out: 1500 rpm
